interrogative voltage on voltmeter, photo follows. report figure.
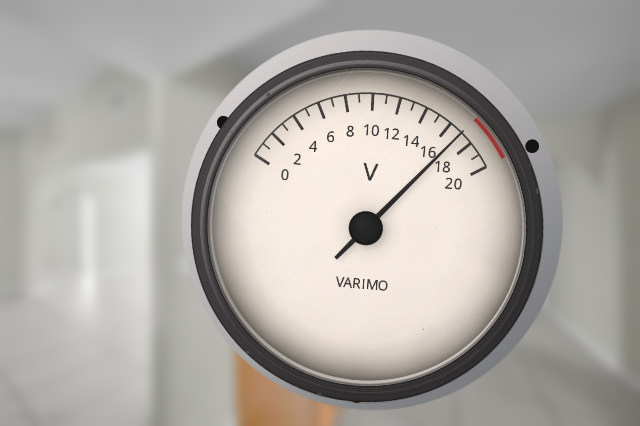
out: 17 V
